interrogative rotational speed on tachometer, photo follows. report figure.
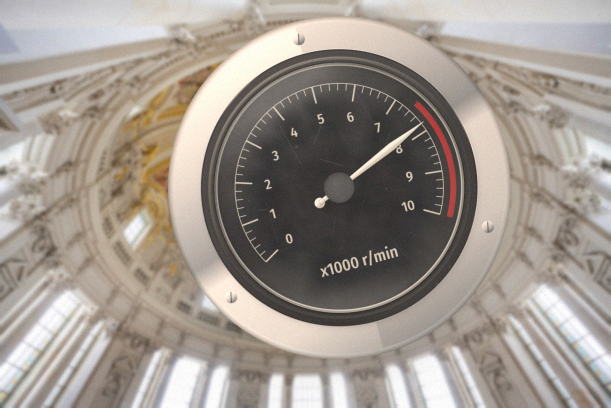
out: 7800 rpm
